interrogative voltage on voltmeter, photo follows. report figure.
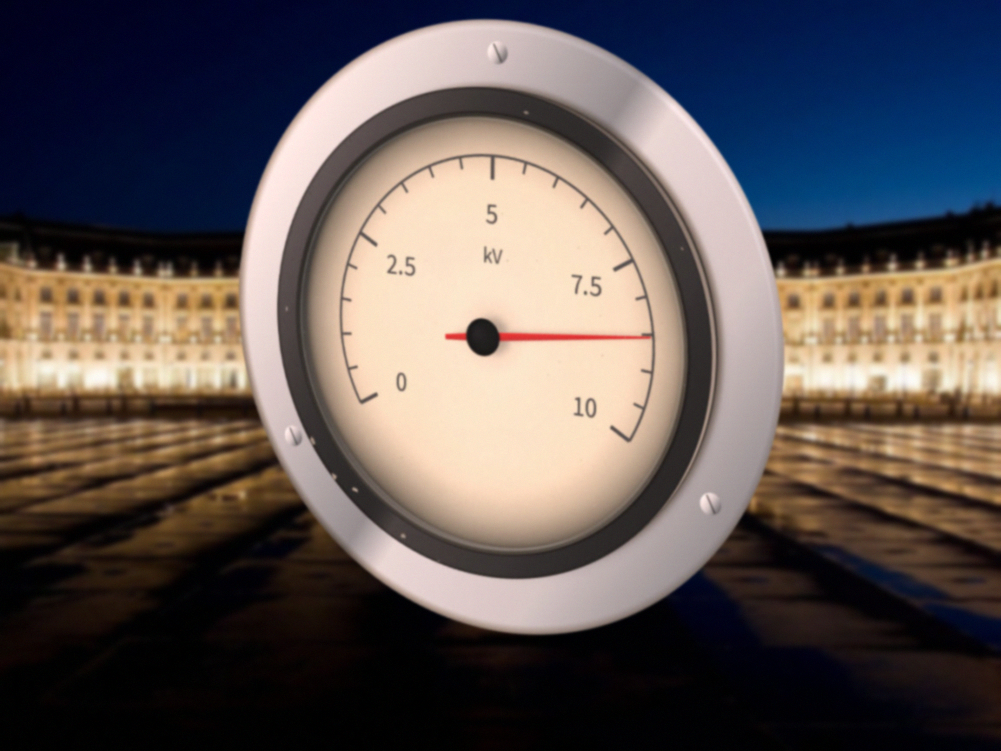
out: 8.5 kV
